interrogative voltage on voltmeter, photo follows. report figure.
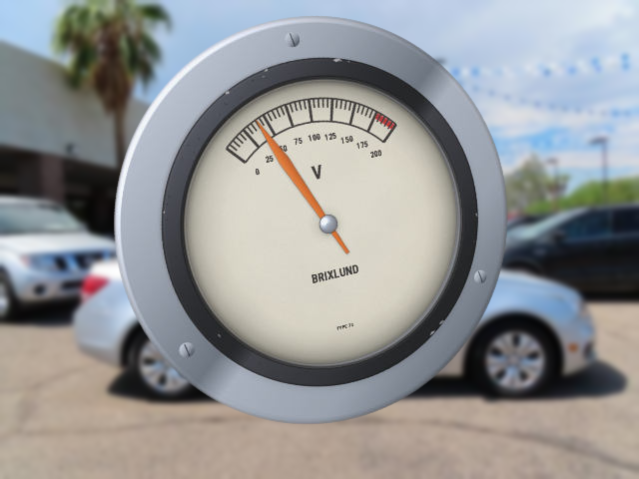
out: 40 V
